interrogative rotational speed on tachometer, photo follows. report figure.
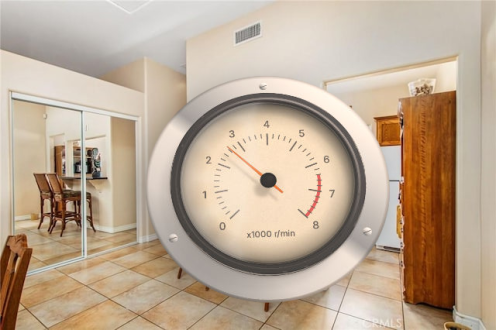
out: 2600 rpm
